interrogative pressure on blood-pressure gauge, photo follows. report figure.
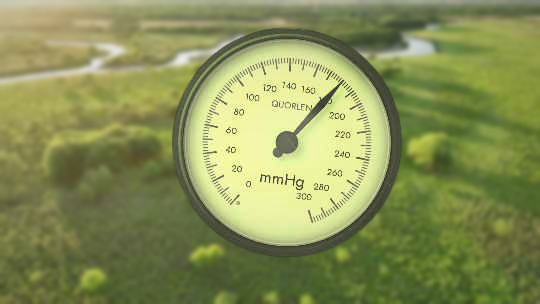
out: 180 mmHg
